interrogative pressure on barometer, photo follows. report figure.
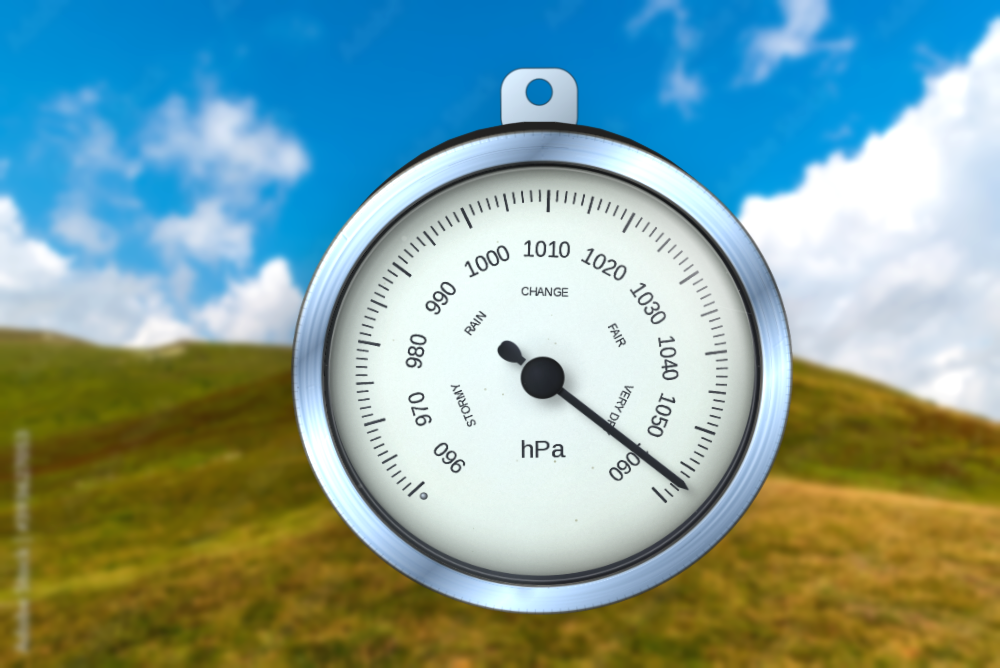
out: 1057 hPa
